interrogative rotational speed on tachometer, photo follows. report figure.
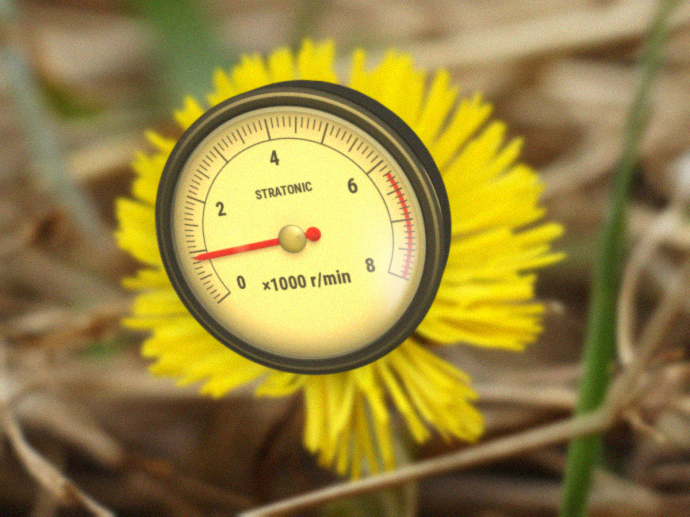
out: 900 rpm
